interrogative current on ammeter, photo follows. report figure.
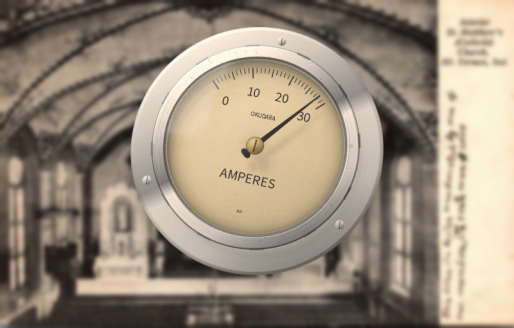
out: 28 A
